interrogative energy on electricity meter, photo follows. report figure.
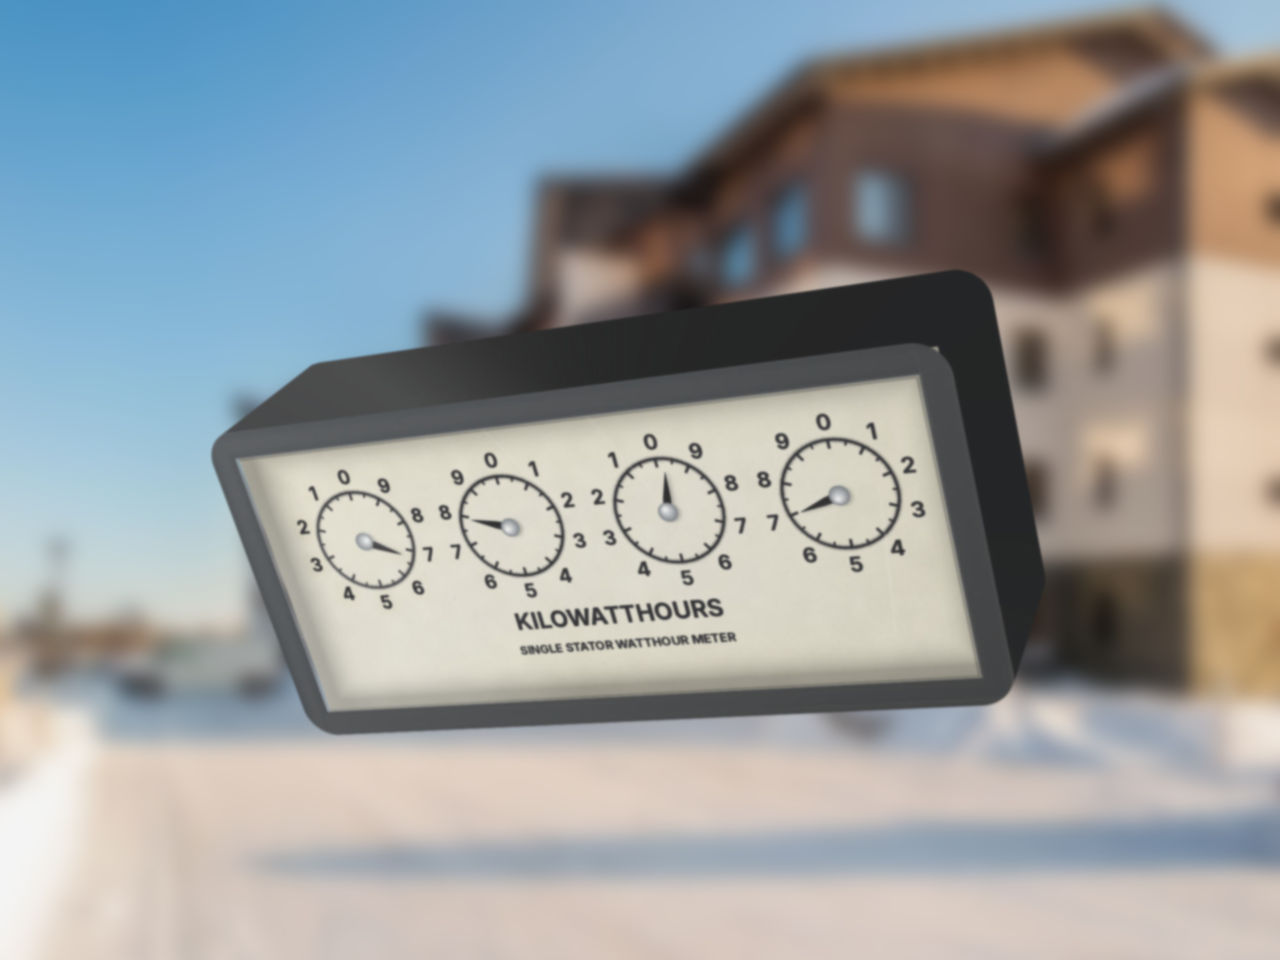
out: 6797 kWh
